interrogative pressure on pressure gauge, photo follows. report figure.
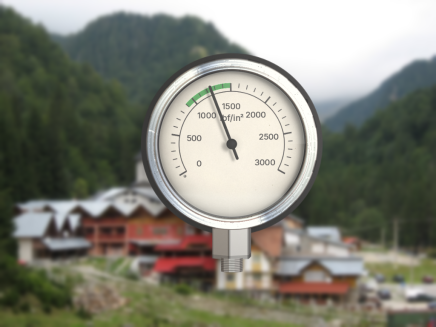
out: 1250 psi
